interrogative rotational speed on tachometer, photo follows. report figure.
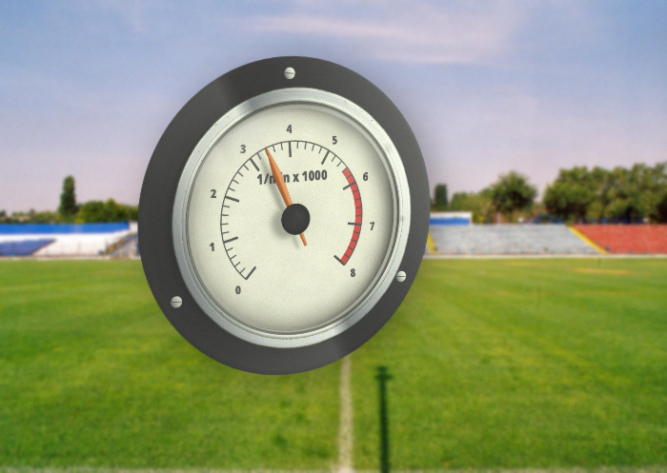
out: 3400 rpm
